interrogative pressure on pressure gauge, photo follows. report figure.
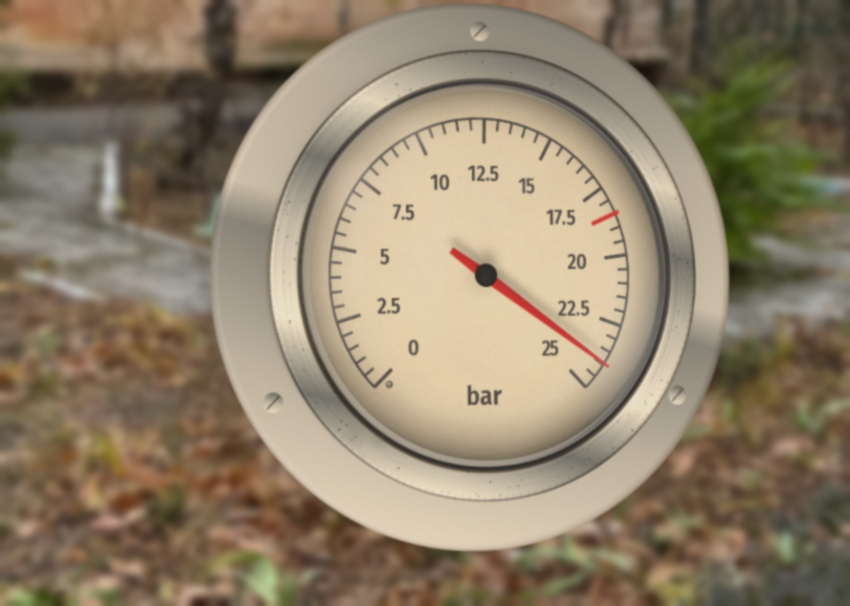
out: 24 bar
